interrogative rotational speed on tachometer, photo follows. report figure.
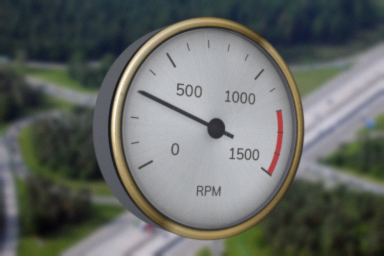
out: 300 rpm
